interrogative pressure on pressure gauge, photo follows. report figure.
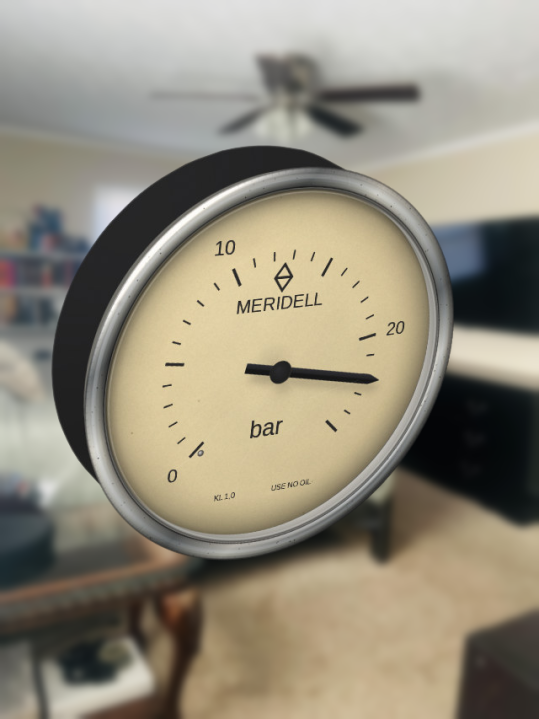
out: 22 bar
